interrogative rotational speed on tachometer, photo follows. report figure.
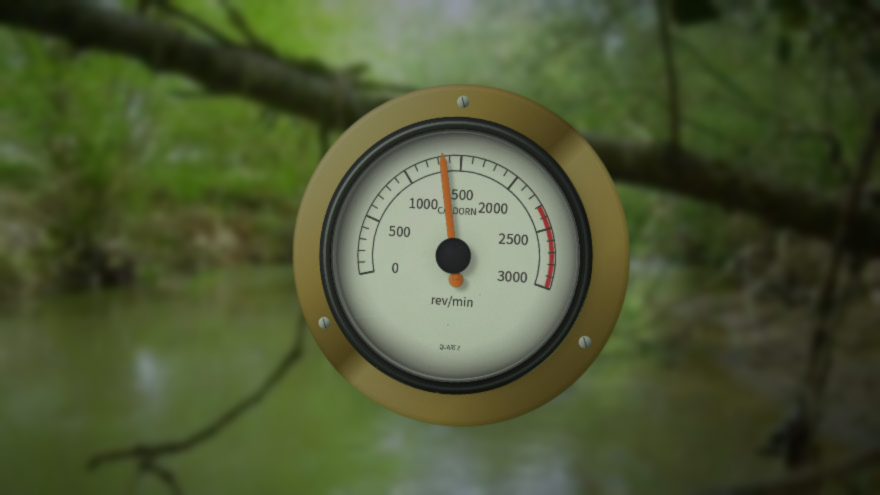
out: 1350 rpm
